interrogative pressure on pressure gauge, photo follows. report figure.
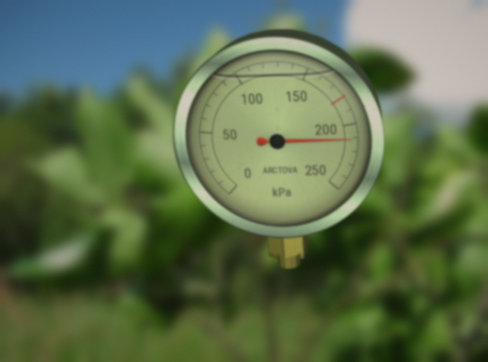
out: 210 kPa
